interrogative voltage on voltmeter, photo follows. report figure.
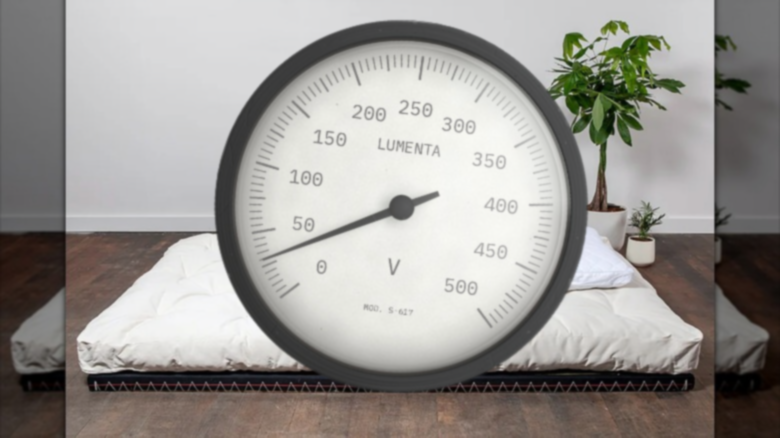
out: 30 V
